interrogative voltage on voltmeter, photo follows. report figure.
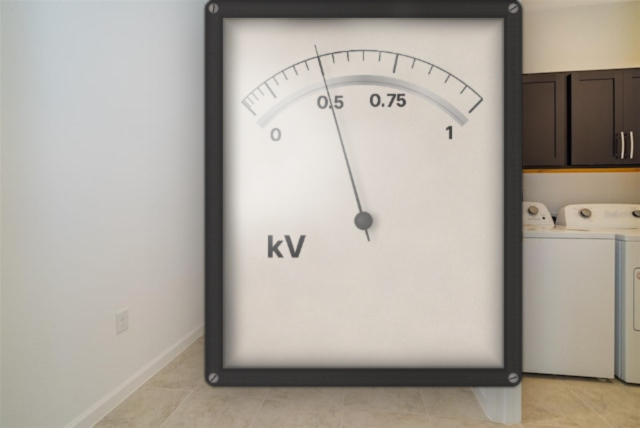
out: 0.5 kV
